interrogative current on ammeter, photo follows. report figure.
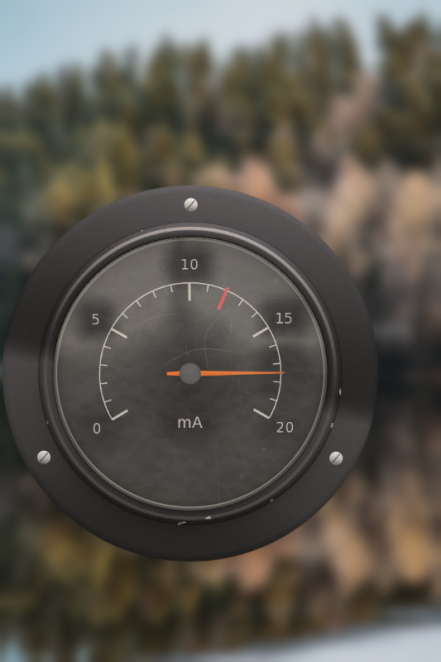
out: 17.5 mA
